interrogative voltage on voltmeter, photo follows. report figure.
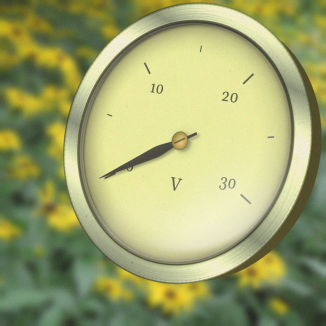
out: 0 V
